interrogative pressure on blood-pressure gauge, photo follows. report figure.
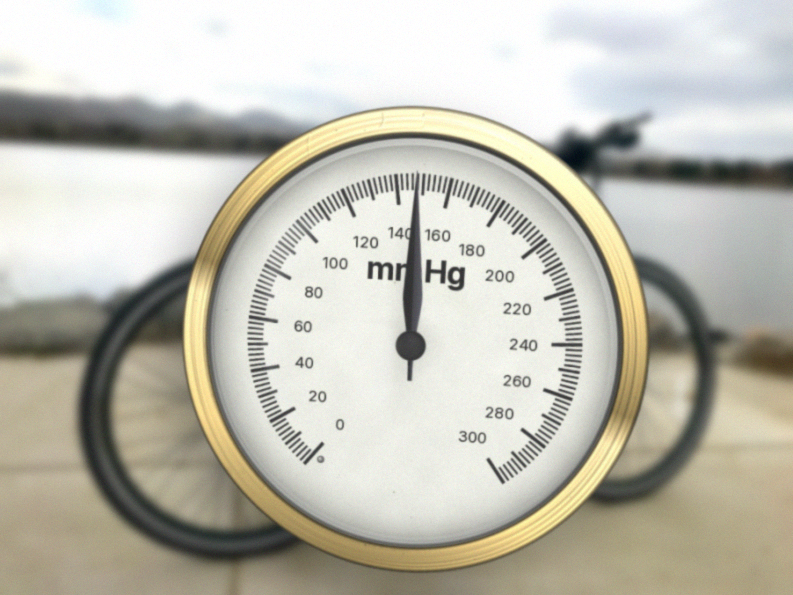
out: 148 mmHg
